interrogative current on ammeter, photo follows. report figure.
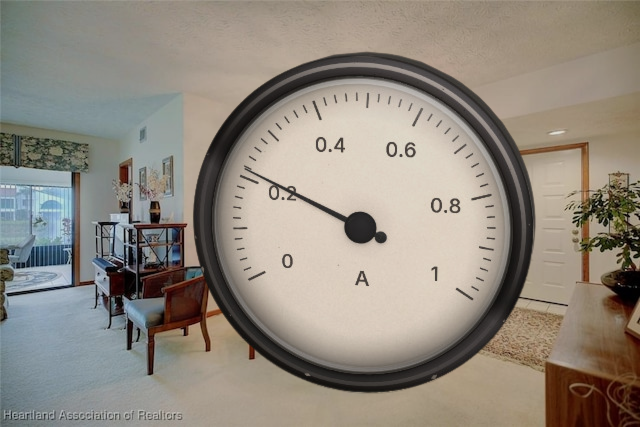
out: 0.22 A
